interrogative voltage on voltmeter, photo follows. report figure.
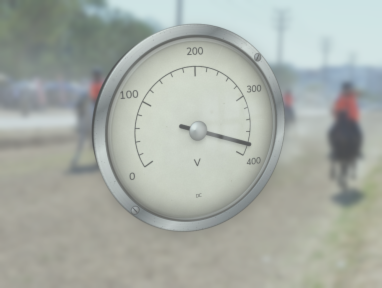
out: 380 V
